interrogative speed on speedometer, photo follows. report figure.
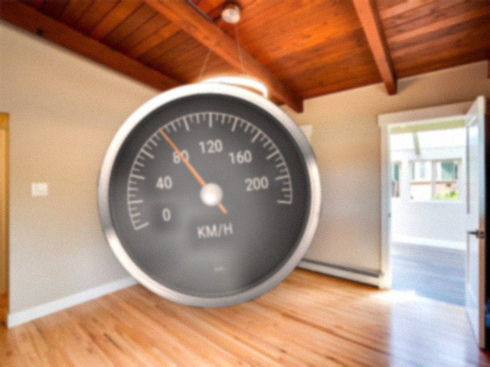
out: 80 km/h
